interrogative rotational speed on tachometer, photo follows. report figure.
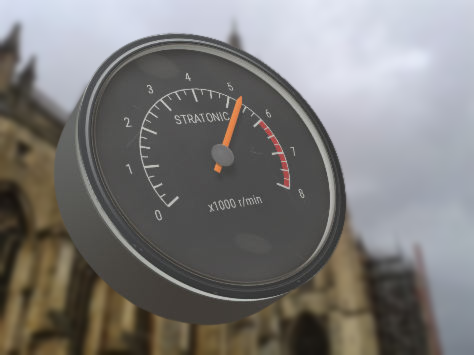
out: 5250 rpm
